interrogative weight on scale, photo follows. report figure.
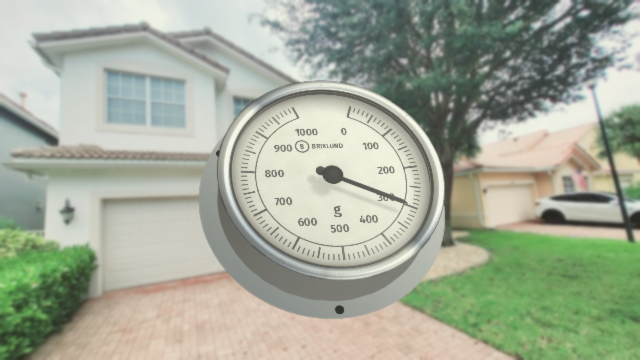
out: 300 g
